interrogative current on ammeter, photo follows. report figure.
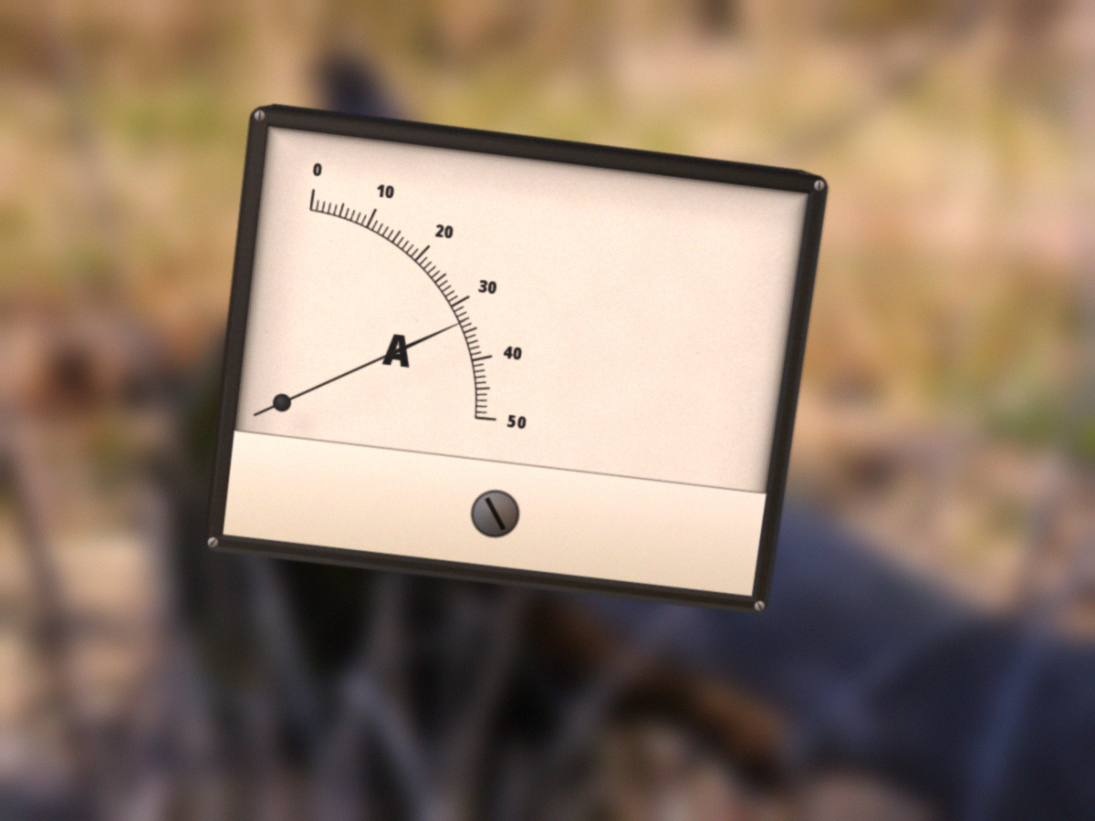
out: 33 A
